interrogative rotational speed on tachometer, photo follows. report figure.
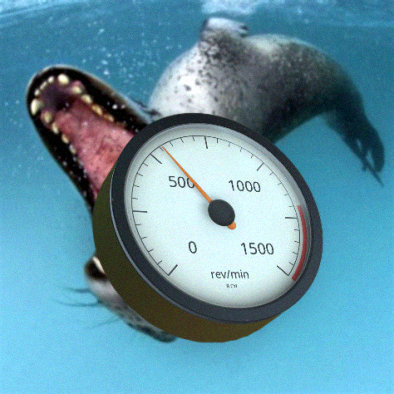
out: 550 rpm
